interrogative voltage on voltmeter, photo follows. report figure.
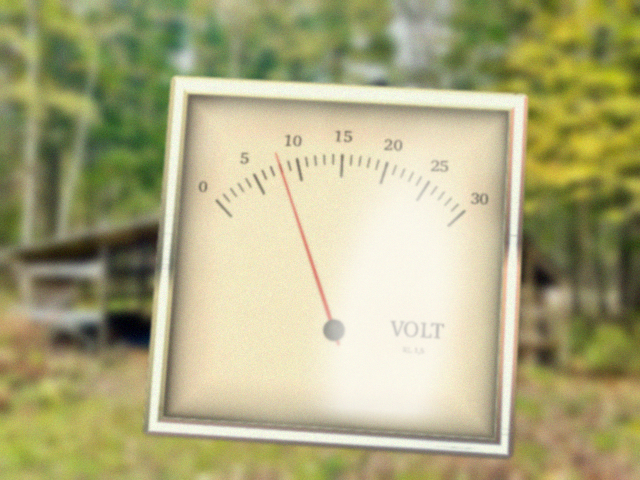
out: 8 V
